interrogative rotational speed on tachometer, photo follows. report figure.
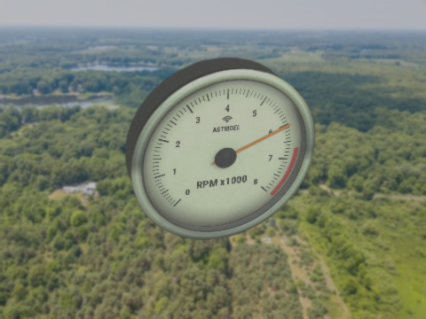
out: 6000 rpm
